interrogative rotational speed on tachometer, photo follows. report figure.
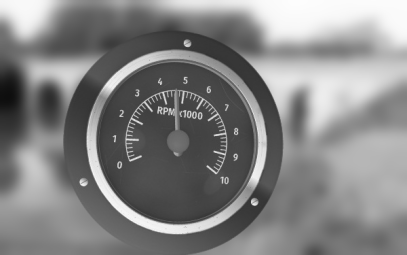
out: 4600 rpm
